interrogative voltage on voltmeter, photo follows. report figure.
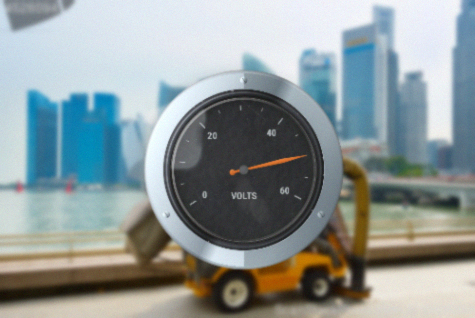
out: 50 V
